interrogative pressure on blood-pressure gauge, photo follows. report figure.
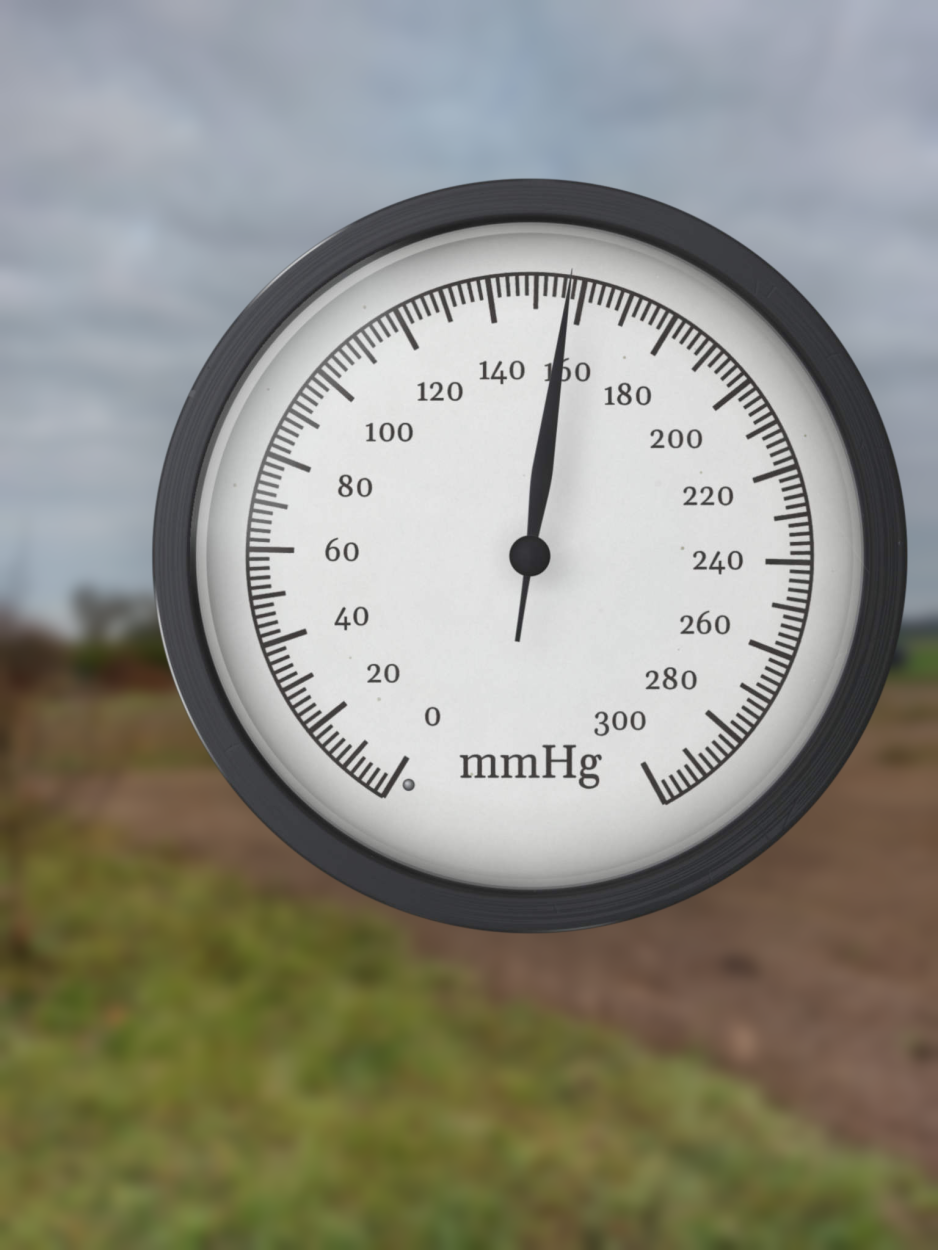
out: 157 mmHg
